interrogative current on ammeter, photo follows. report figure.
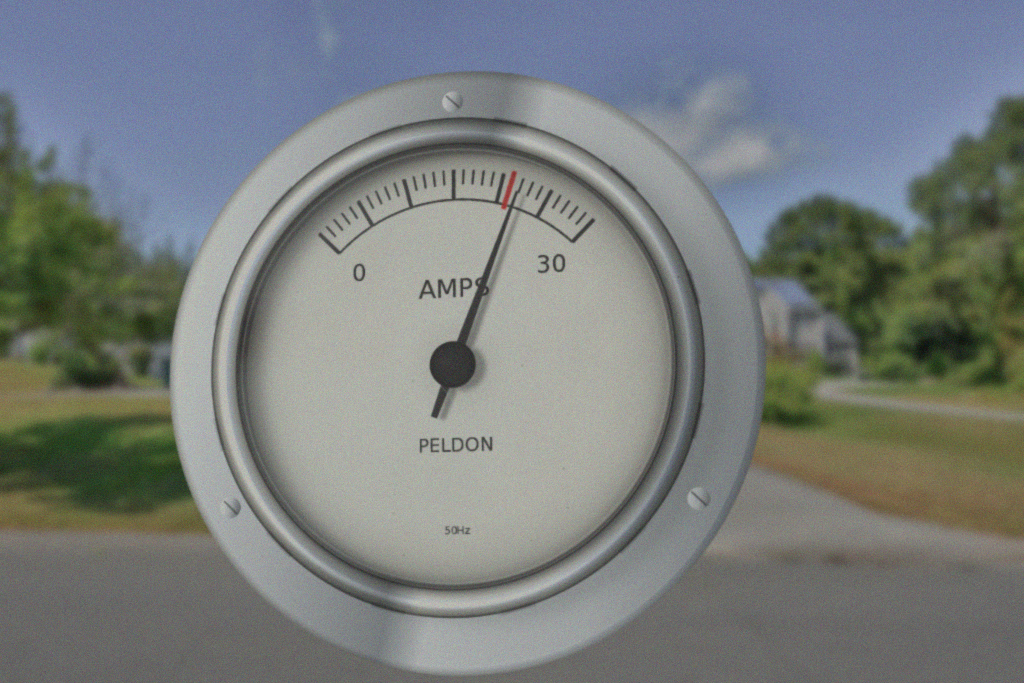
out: 22 A
